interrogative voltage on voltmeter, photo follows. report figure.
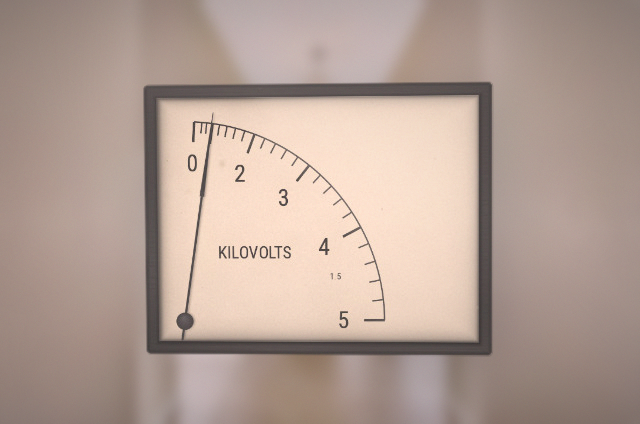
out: 1 kV
